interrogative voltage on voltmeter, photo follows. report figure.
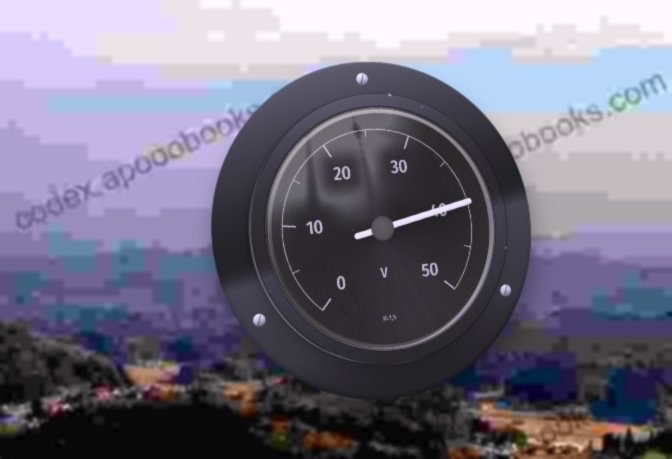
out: 40 V
